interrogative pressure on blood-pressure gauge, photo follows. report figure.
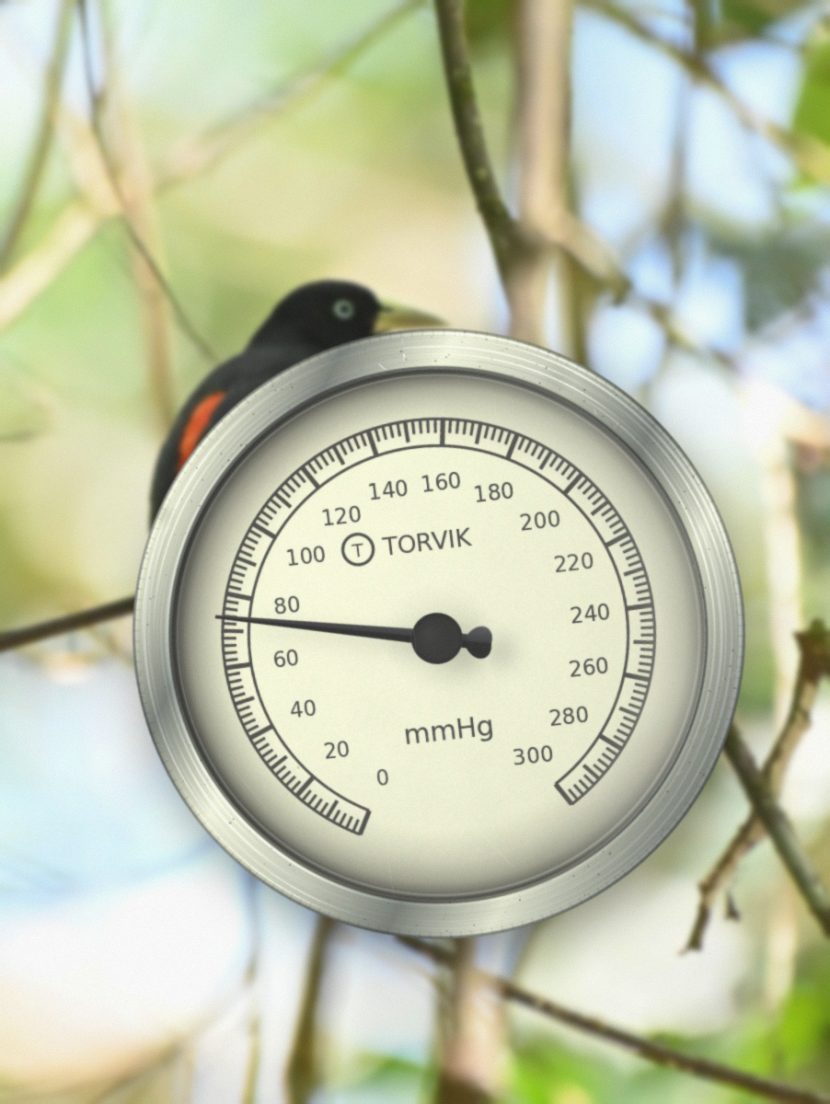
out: 74 mmHg
